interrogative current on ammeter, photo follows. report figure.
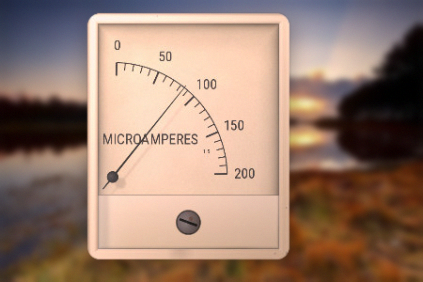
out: 85 µA
